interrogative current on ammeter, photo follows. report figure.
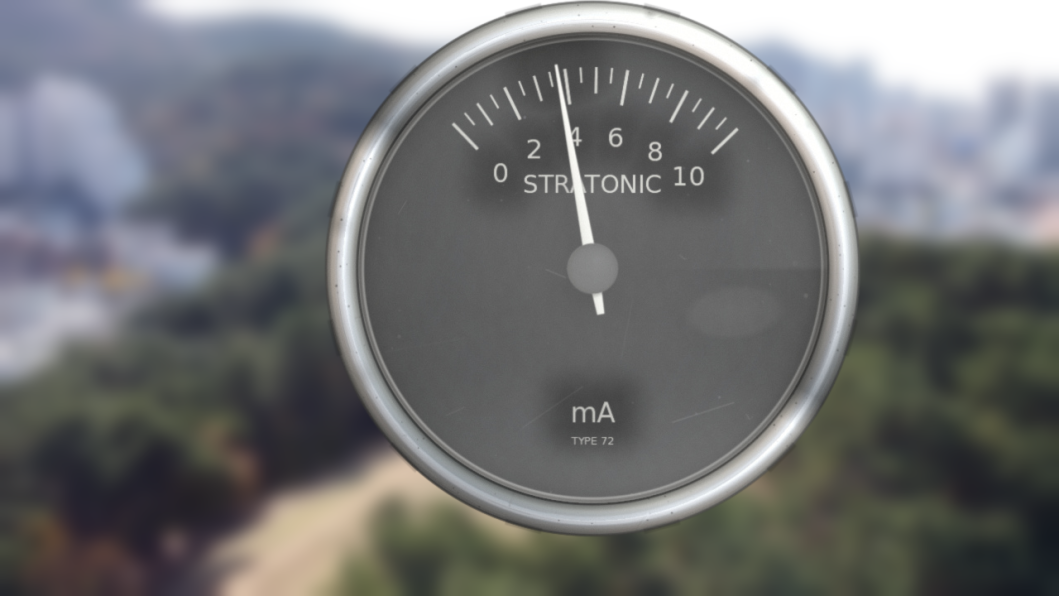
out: 3.75 mA
